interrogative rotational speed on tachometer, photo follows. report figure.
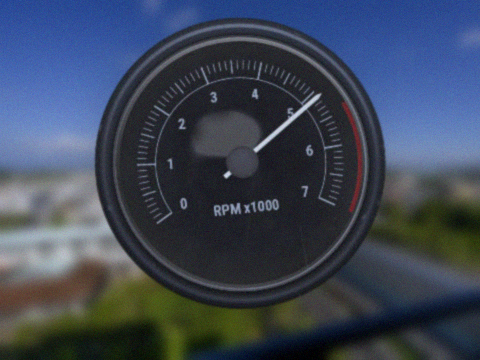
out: 5100 rpm
